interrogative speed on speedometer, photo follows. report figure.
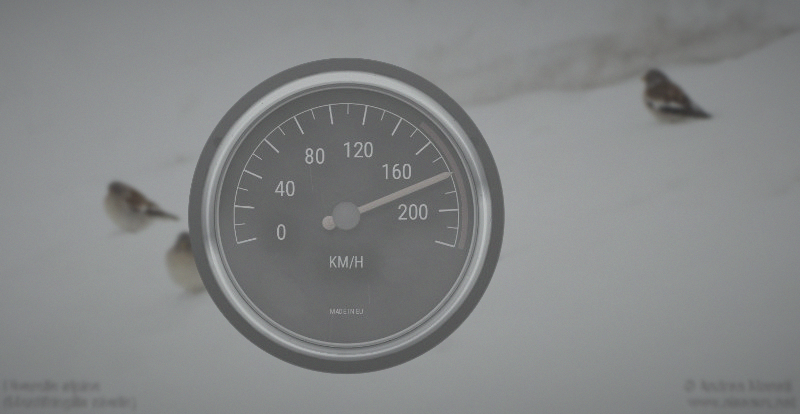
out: 180 km/h
